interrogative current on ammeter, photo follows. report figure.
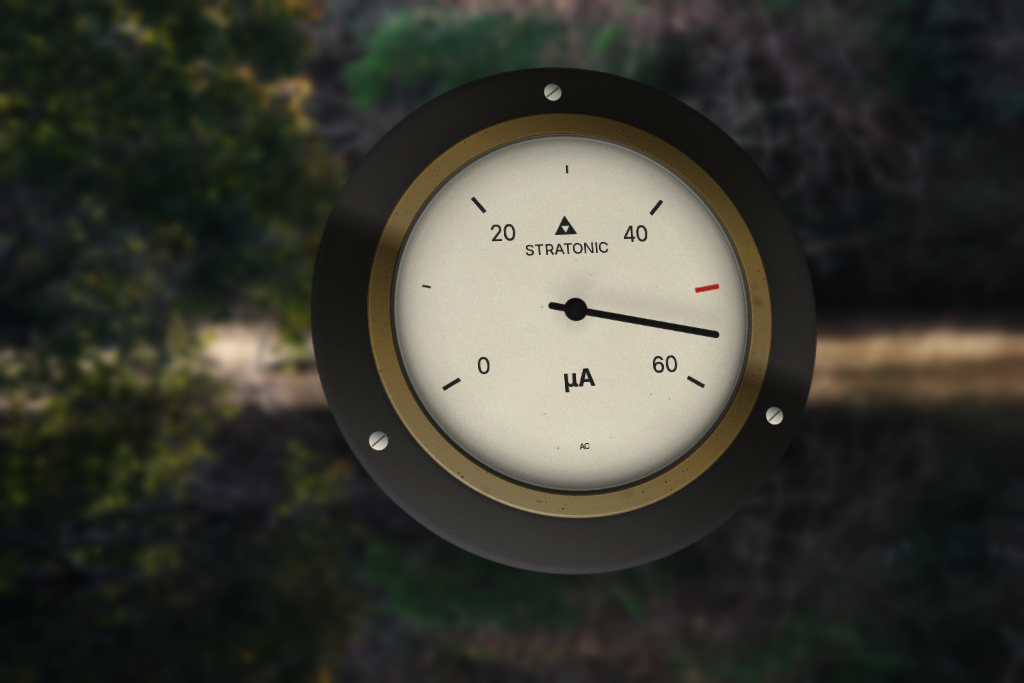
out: 55 µA
